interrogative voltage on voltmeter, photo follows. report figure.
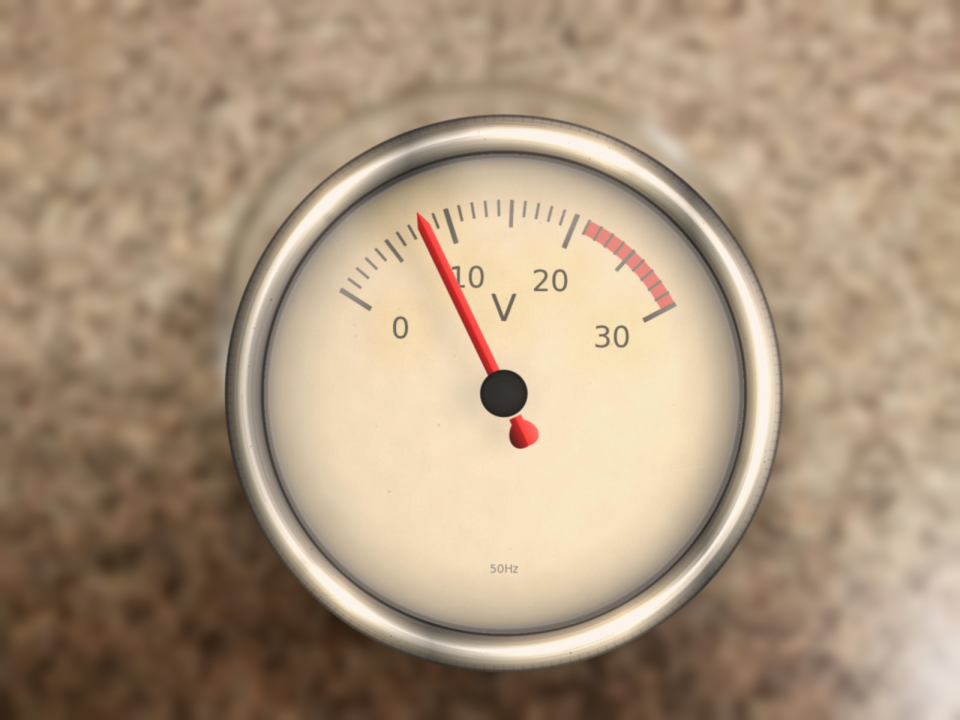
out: 8 V
